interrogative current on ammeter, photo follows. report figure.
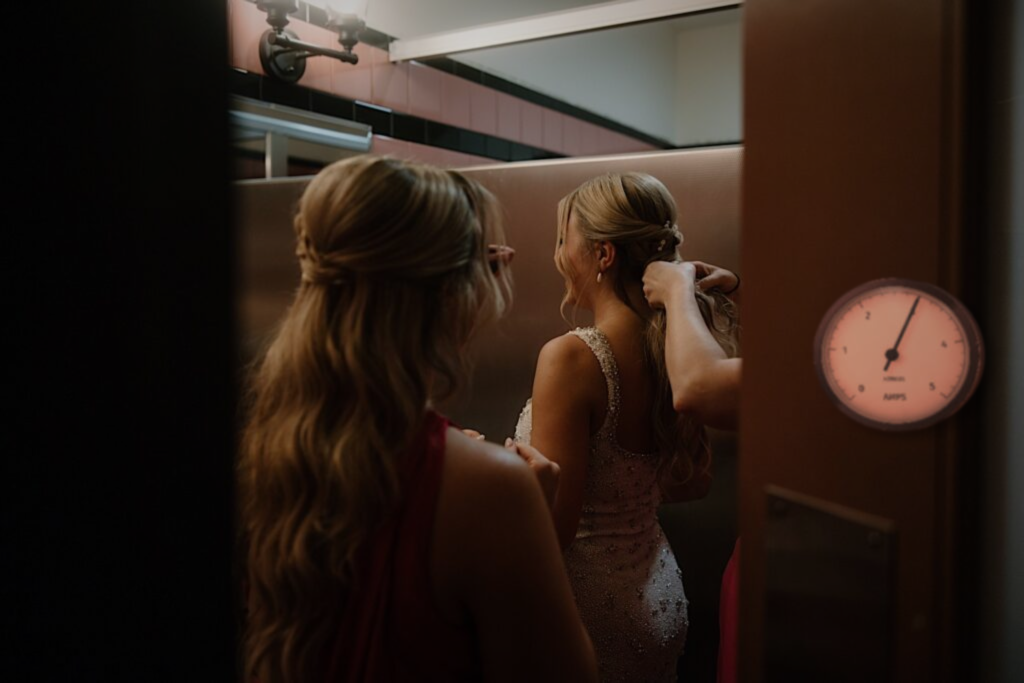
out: 3 A
